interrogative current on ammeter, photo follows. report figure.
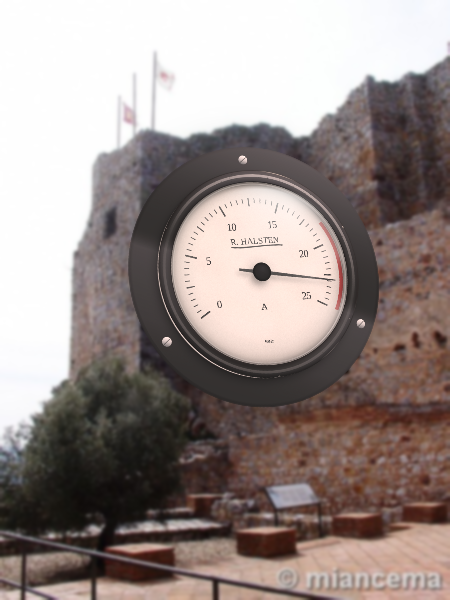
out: 23 A
